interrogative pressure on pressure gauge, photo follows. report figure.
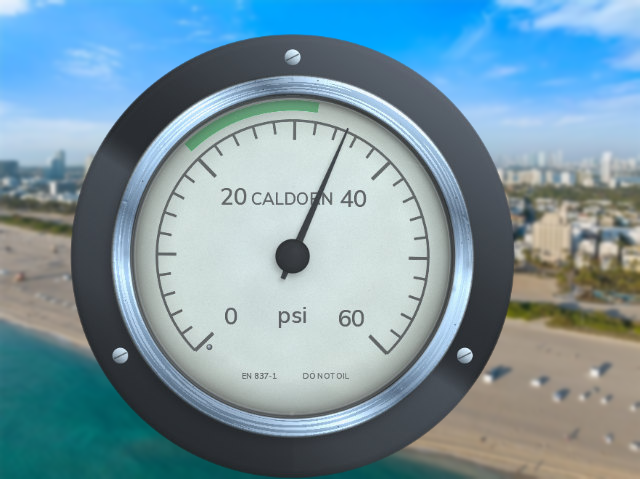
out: 35 psi
